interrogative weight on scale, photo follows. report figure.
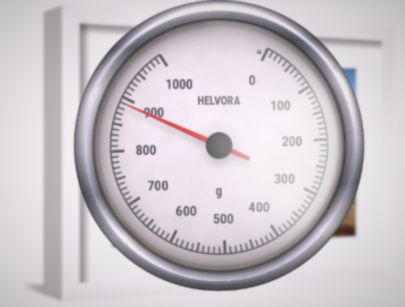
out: 890 g
